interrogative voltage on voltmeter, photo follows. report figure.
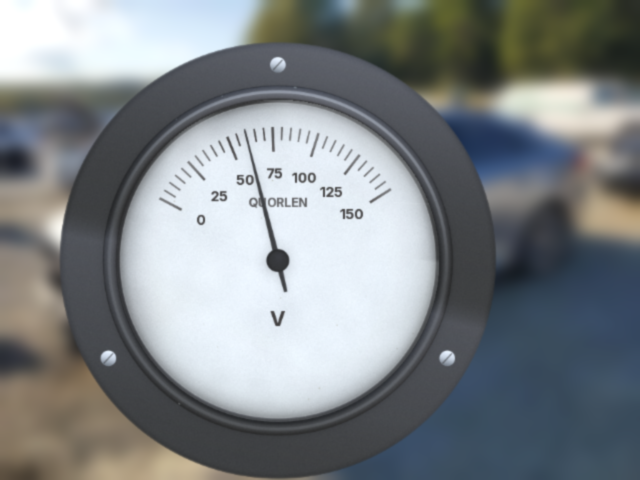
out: 60 V
